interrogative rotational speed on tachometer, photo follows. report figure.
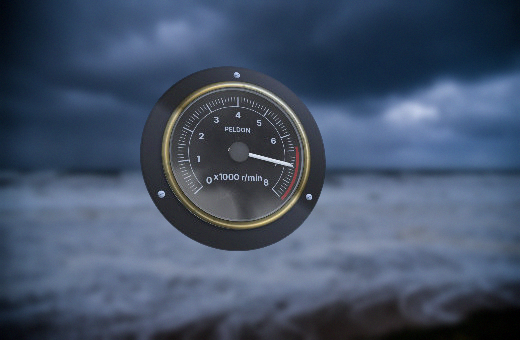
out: 7000 rpm
